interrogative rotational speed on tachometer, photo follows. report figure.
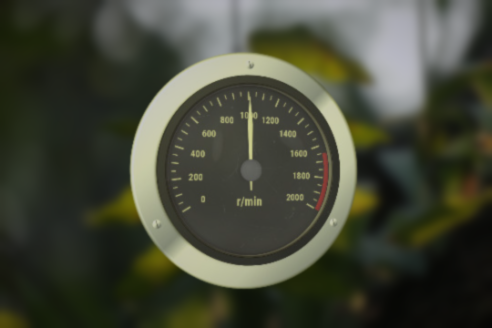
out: 1000 rpm
